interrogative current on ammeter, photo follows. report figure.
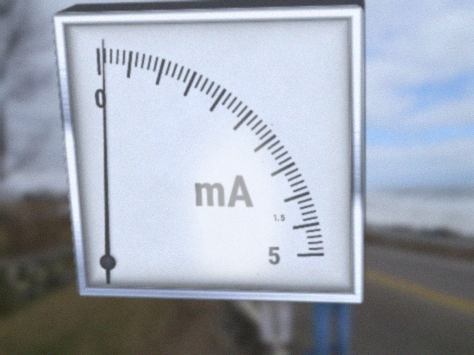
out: 0.1 mA
